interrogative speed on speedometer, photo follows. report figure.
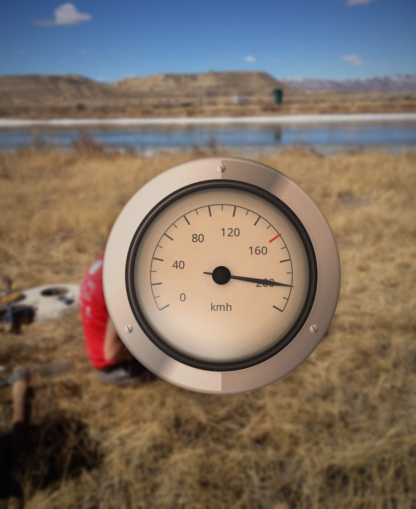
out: 200 km/h
